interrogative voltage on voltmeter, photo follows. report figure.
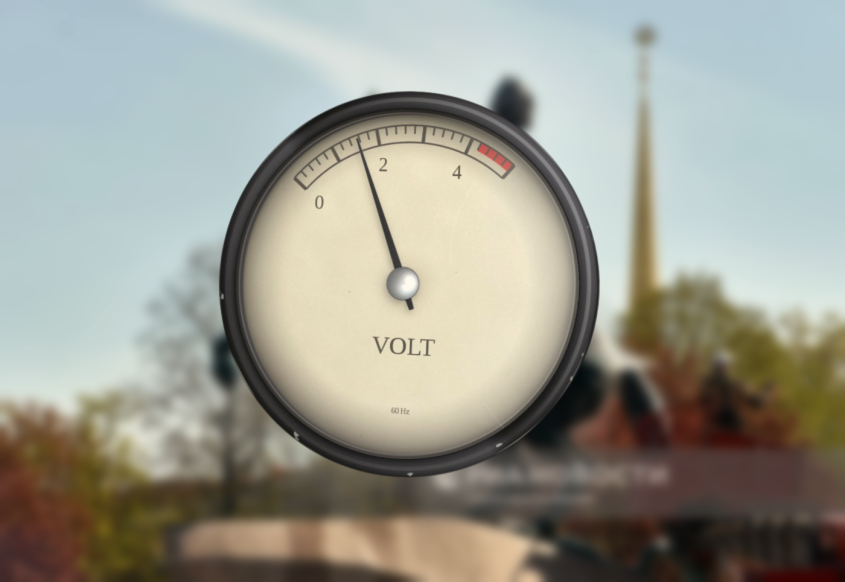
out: 1.6 V
